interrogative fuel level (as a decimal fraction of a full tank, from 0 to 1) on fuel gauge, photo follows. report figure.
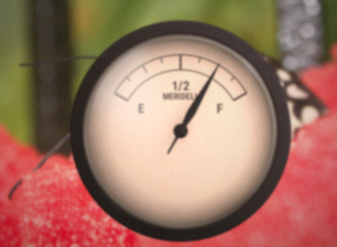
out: 0.75
